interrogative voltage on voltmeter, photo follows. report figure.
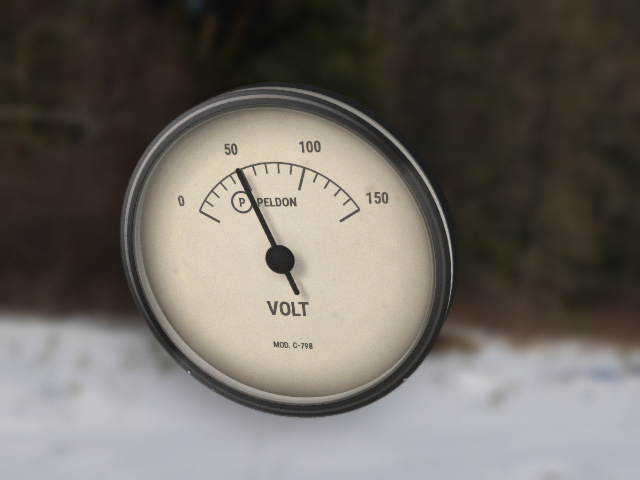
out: 50 V
